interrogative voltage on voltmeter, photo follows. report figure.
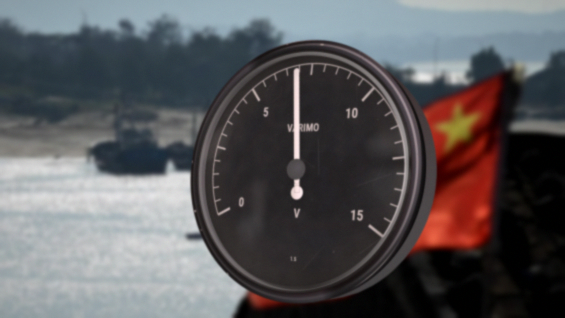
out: 7 V
